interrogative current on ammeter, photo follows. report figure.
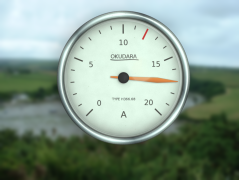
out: 17 A
